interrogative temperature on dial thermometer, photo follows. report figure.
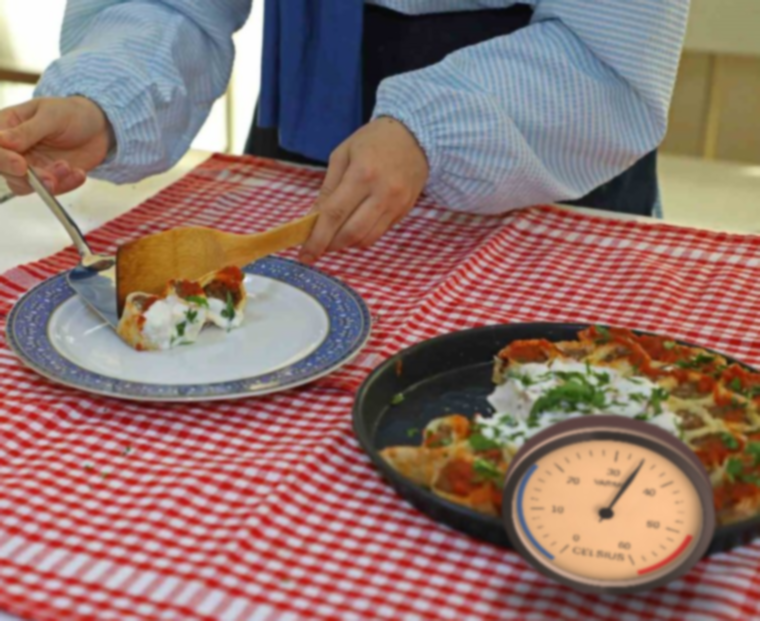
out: 34 °C
